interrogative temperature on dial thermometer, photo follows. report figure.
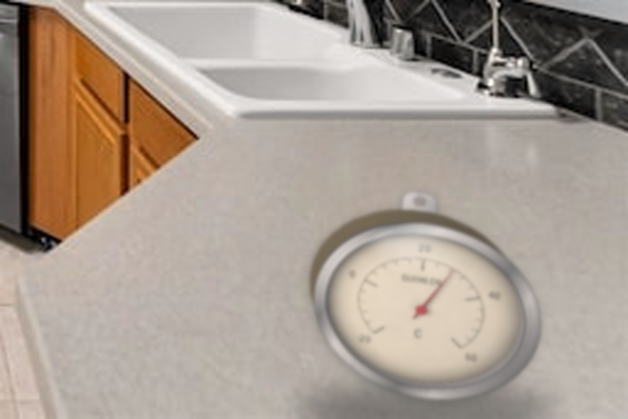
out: 28 °C
